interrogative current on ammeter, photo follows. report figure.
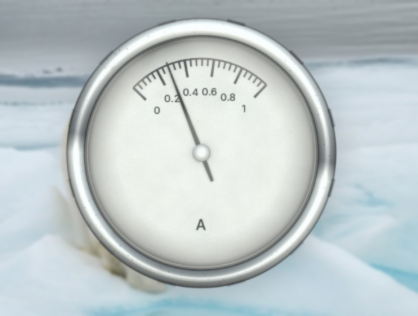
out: 0.28 A
